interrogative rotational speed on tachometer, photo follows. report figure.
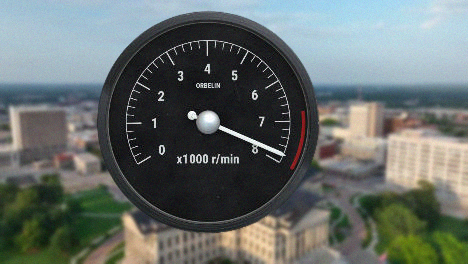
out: 7800 rpm
